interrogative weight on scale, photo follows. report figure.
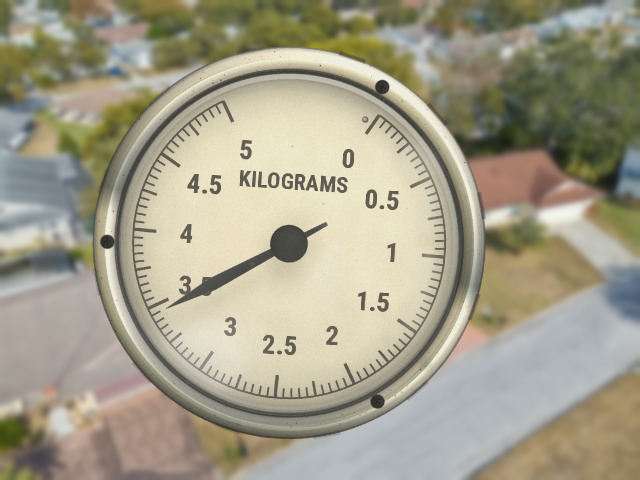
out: 3.45 kg
